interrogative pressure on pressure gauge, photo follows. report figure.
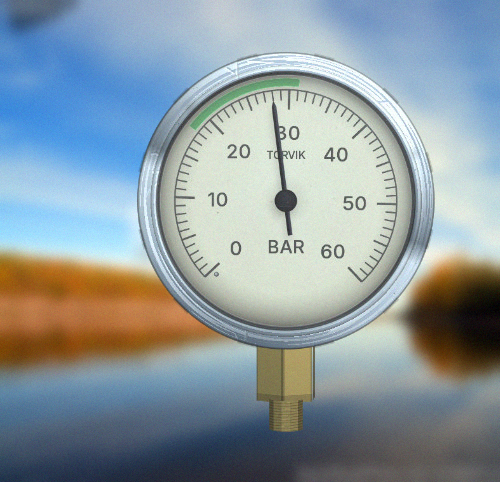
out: 28 bar
